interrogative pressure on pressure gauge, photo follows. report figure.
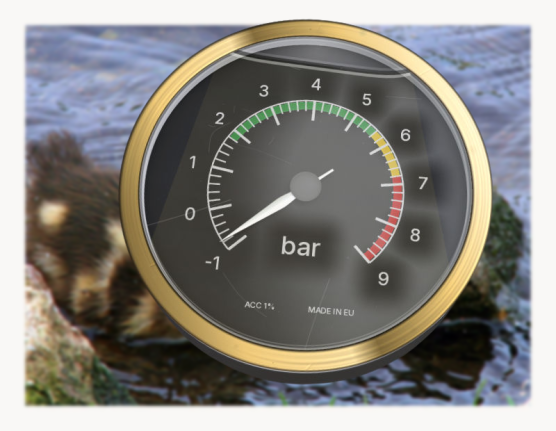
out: -0.8 bar
